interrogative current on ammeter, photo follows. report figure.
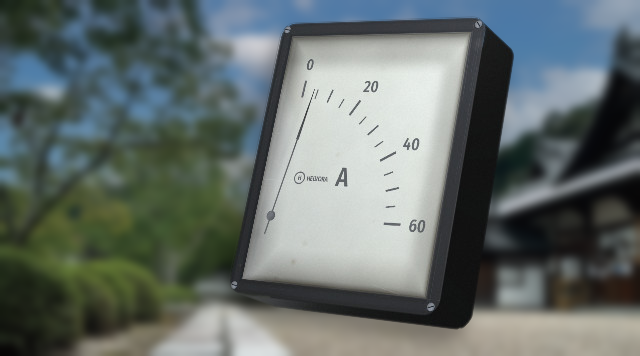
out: 5 A
